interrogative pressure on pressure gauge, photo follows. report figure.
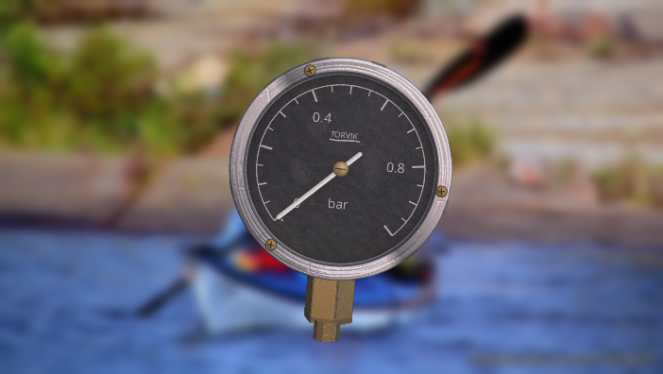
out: 0 bar
